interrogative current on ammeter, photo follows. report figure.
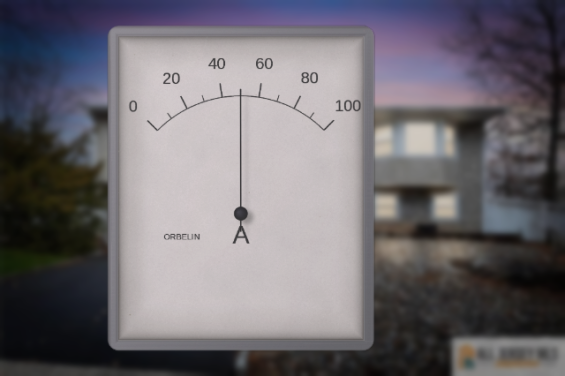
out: 50 A
